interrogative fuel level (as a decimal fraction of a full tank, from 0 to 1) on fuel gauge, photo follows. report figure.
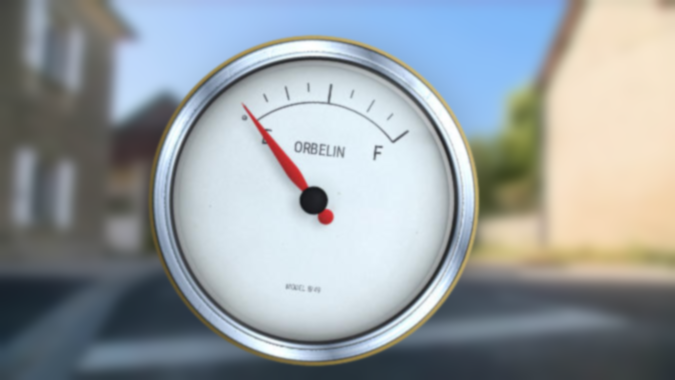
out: 0
